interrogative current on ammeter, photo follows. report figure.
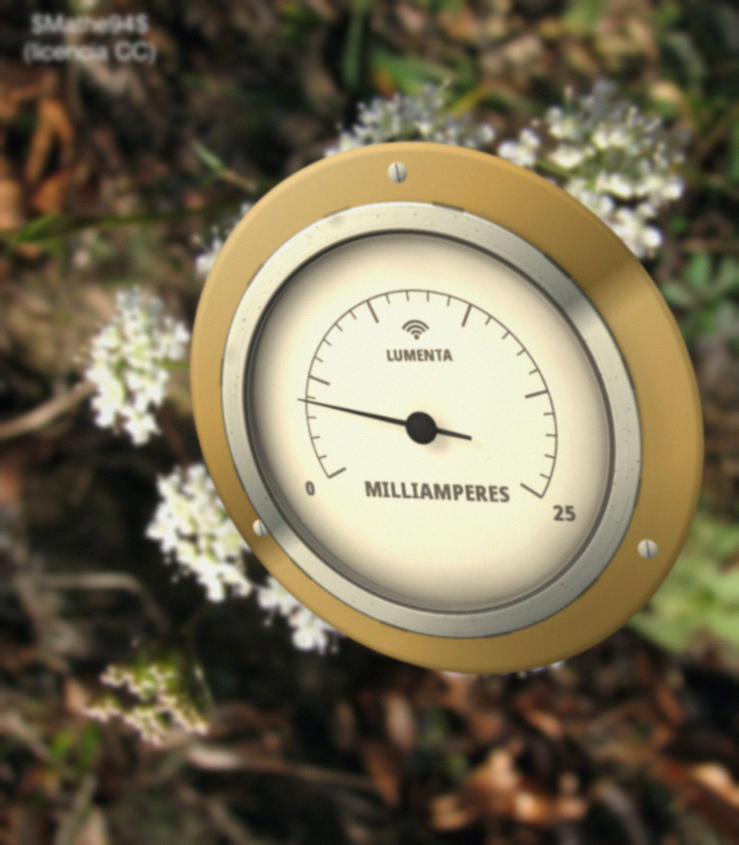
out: 4 mA
